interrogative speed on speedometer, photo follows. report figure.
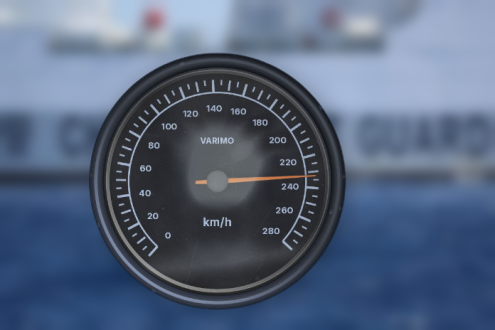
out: 232.5 km/h
